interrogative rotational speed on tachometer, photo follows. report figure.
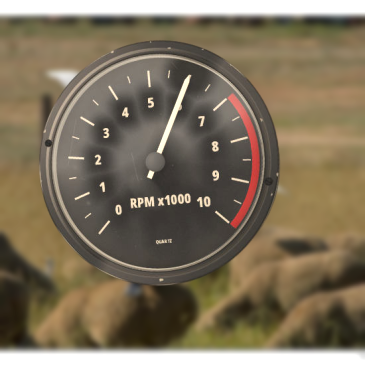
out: 6000 rpm
